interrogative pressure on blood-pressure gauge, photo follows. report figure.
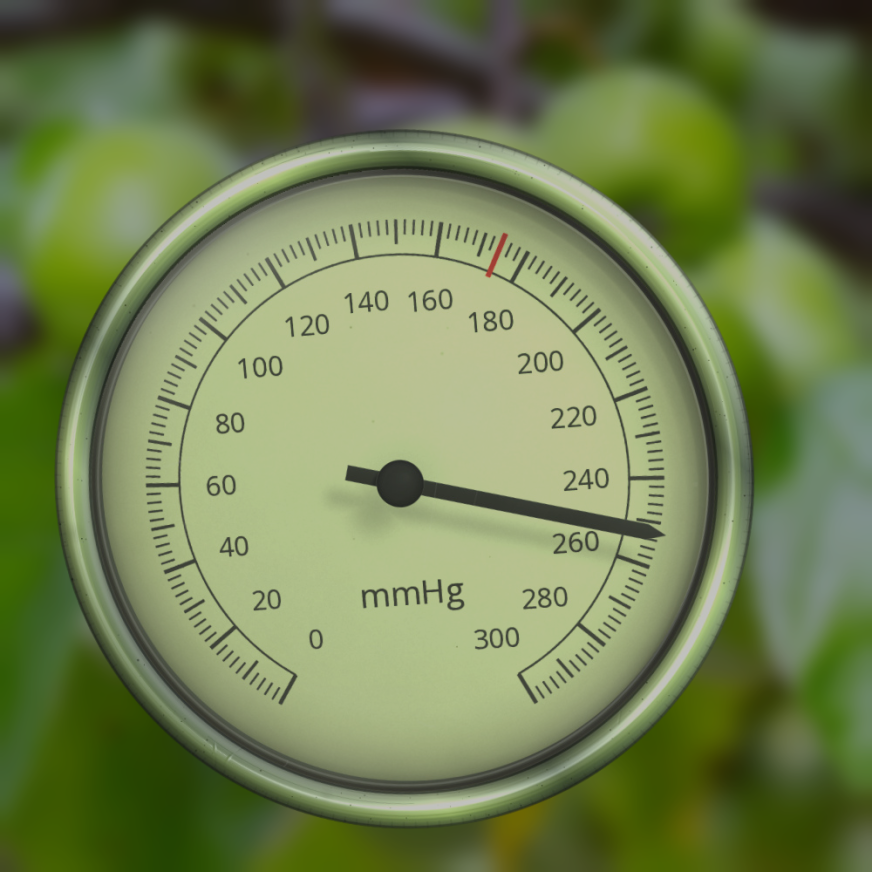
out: 252 mmHg
